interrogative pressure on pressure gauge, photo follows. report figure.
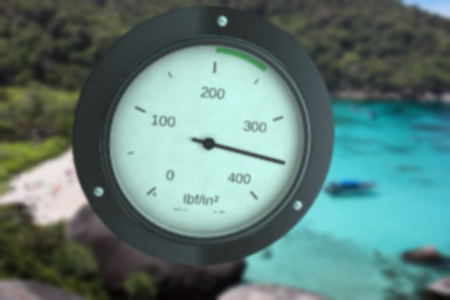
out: 350 psi
